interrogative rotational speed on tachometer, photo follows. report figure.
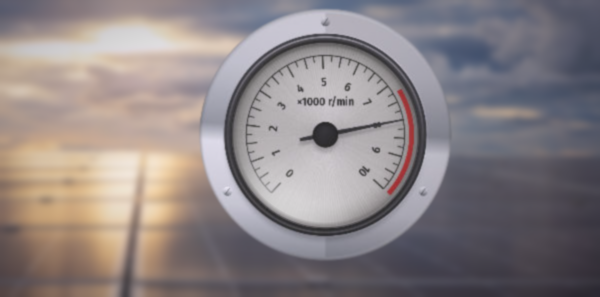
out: 8000 rpm
